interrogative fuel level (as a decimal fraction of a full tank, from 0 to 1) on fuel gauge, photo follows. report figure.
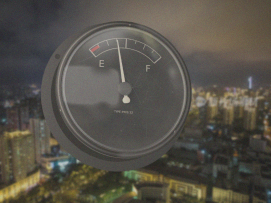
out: 0.375
